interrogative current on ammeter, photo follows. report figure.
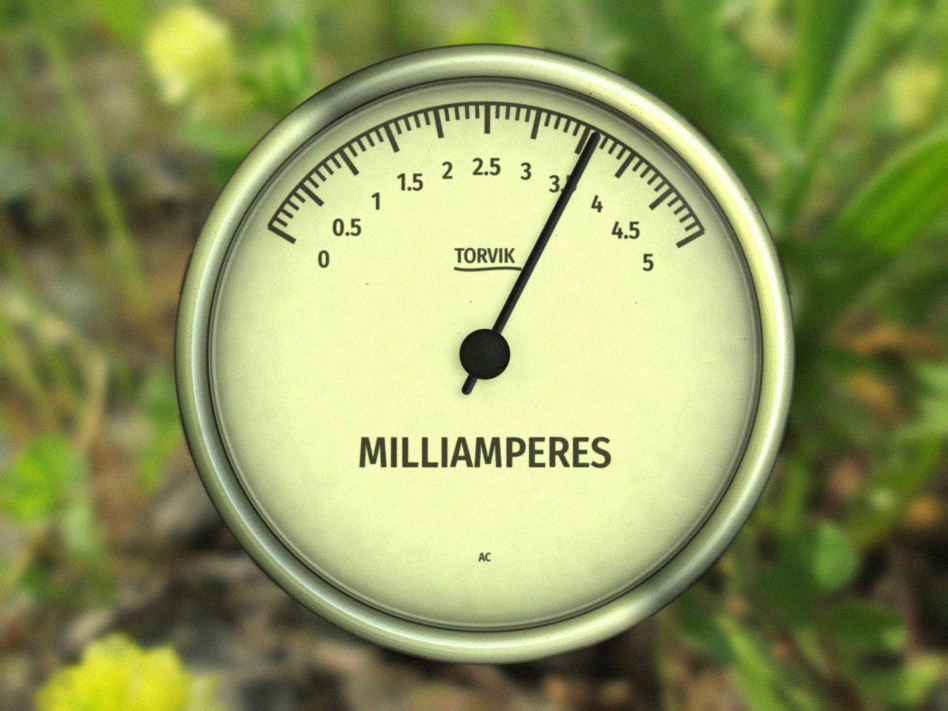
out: 3.6 mA
